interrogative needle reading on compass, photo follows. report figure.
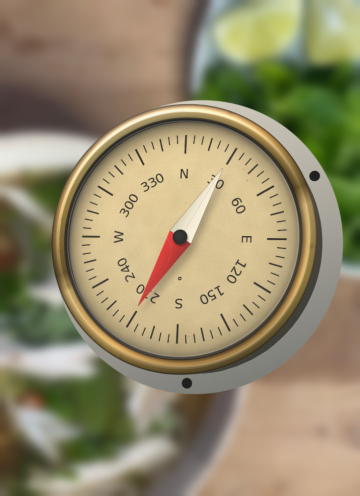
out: 210 °
